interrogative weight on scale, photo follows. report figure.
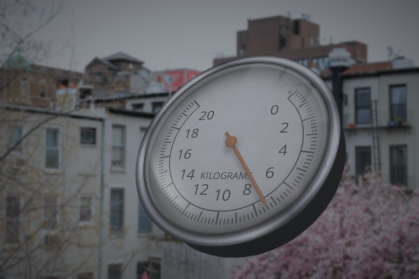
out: 7.4 kg
